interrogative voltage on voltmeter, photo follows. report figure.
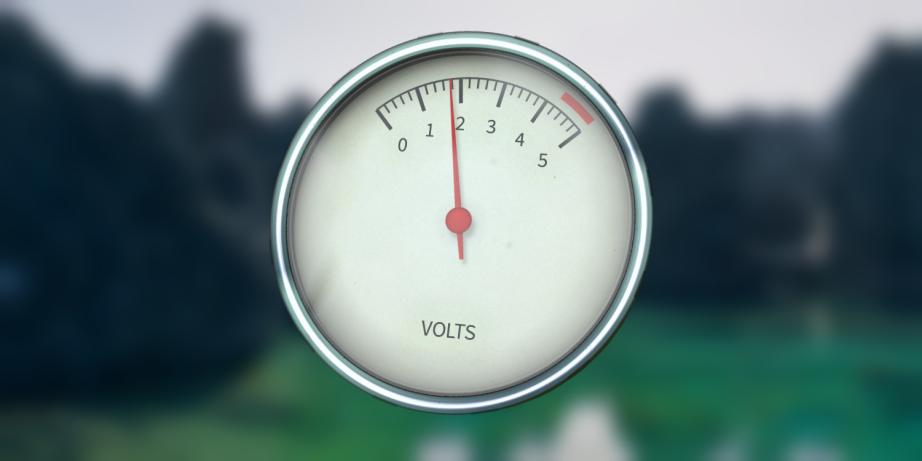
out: 1.8 V
